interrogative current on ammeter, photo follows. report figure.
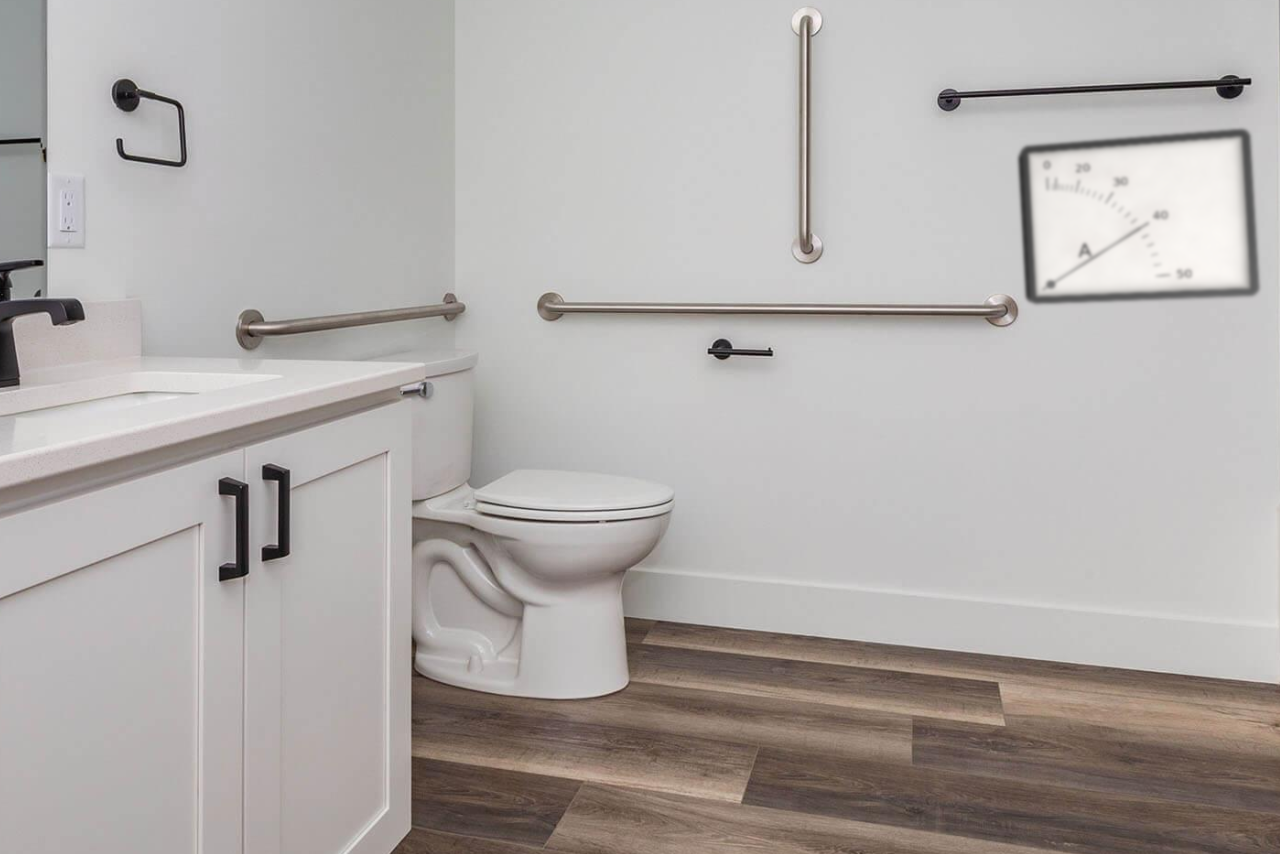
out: 40 A
